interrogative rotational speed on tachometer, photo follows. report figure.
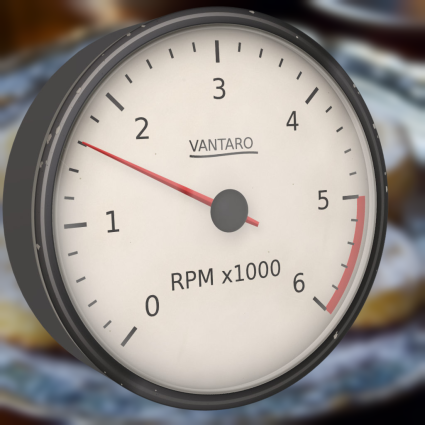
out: 1600 rpm
